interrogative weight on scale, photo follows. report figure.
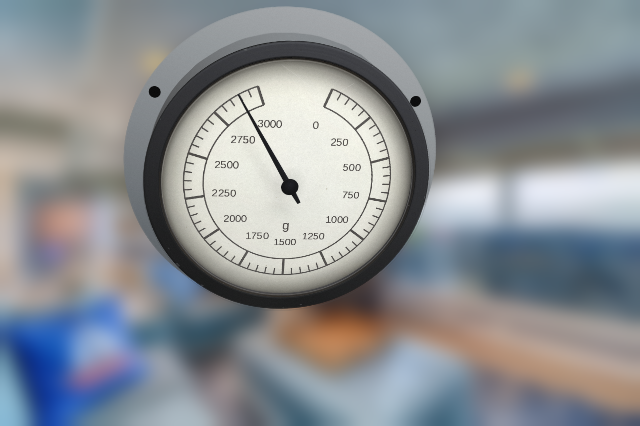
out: 2900 g
